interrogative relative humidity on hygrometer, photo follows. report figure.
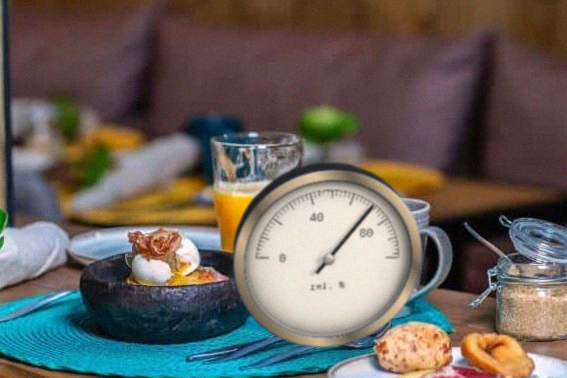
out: 70 %
